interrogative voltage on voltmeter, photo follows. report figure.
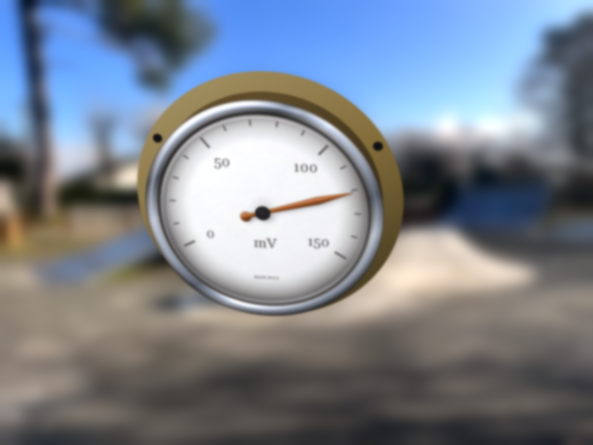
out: 120 mV
